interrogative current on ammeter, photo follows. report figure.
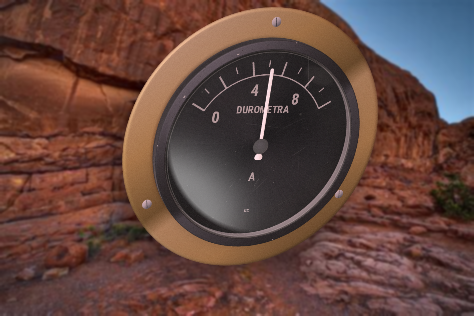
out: 5 A
